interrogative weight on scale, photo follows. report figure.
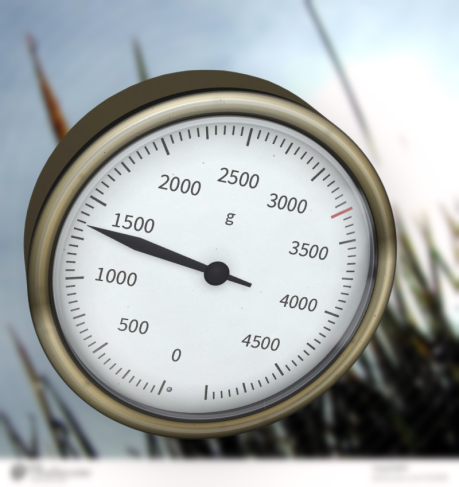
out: 1350 g
